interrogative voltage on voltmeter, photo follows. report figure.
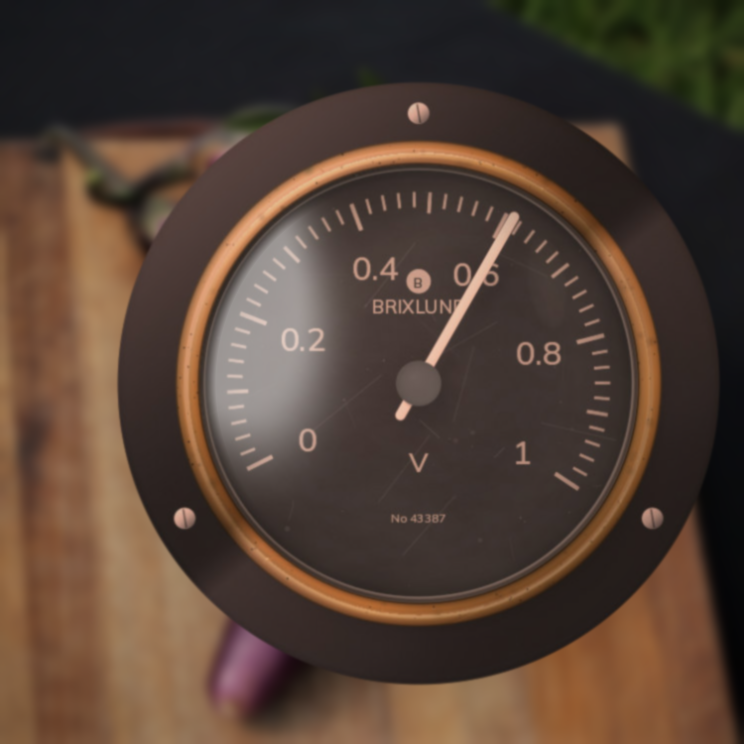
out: 0.61 V
